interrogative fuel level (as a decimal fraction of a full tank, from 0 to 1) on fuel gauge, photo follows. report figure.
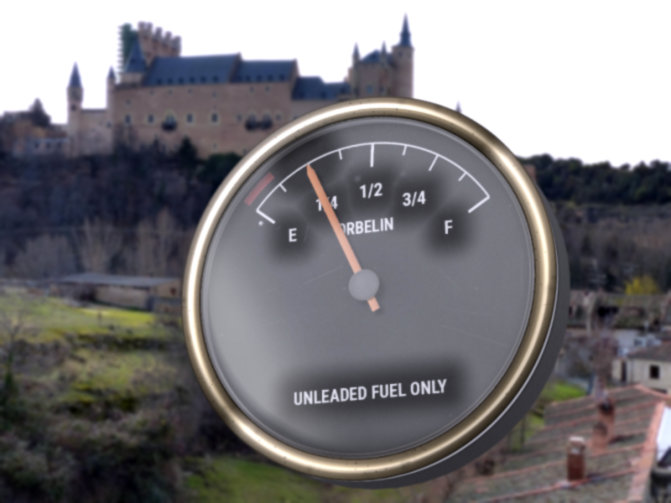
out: 0.25
